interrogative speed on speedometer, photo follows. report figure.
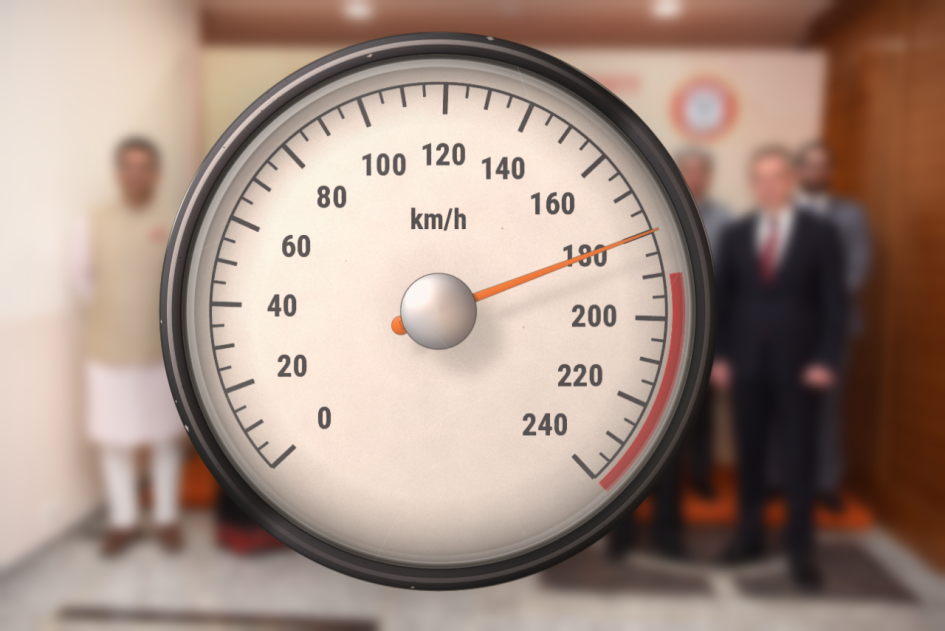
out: 180 km/h
